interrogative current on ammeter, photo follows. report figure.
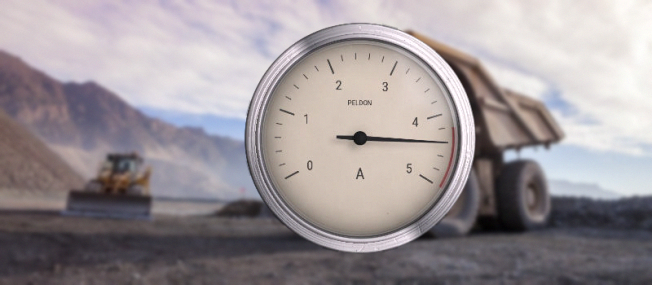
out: 4.4 A
